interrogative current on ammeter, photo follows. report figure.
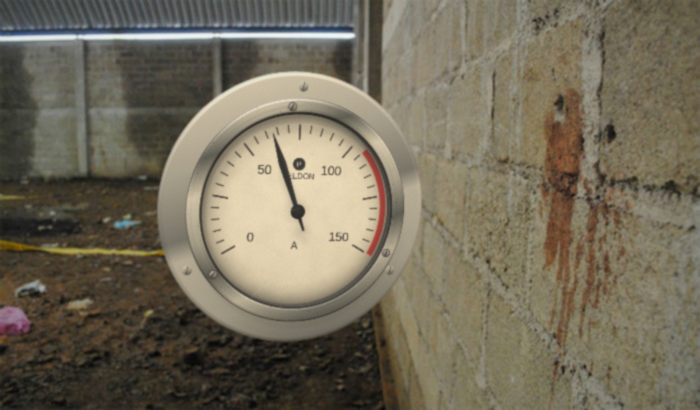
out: 62.5 A
